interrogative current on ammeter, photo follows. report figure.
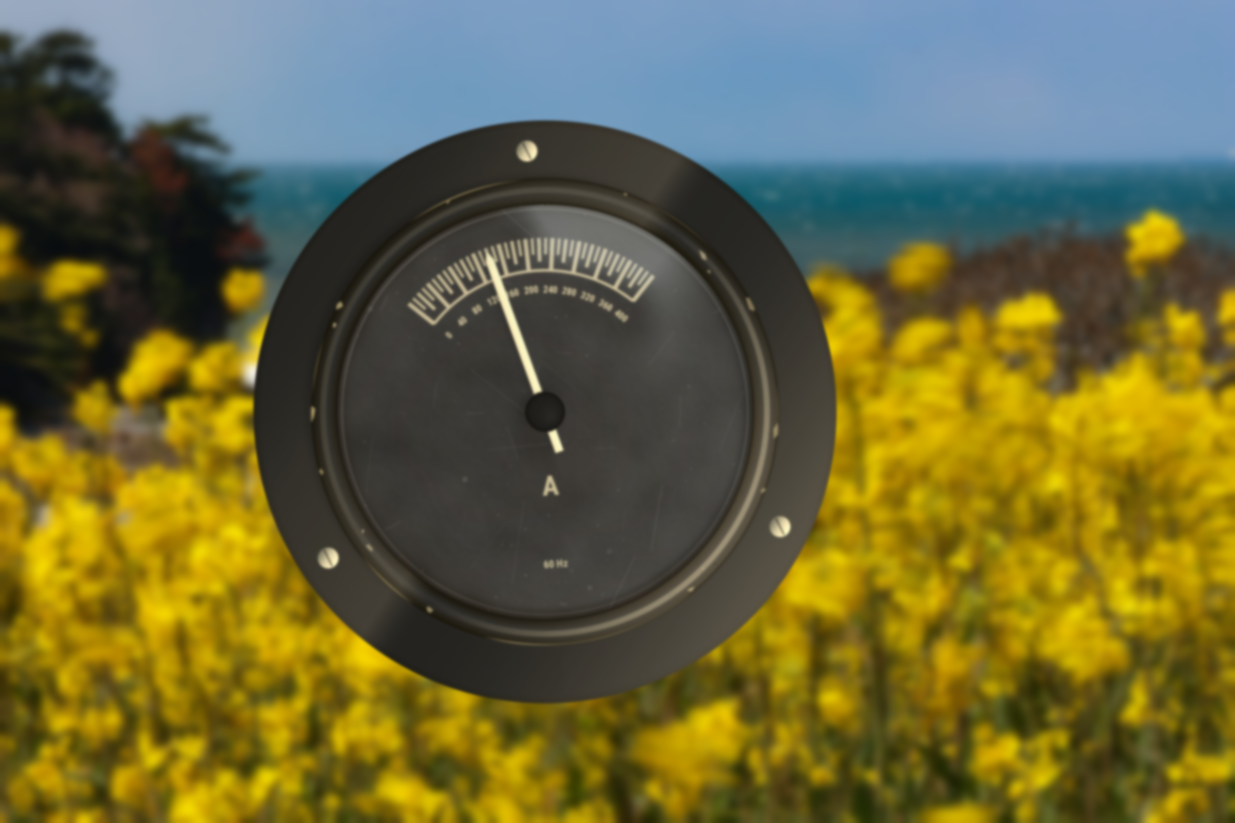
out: 140 A
